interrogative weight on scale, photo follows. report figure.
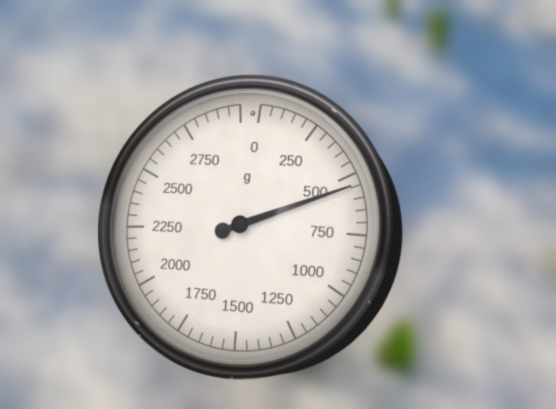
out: 550 g
